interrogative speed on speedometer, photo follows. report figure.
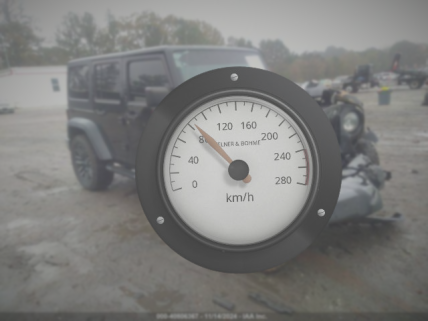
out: 85 km/h
